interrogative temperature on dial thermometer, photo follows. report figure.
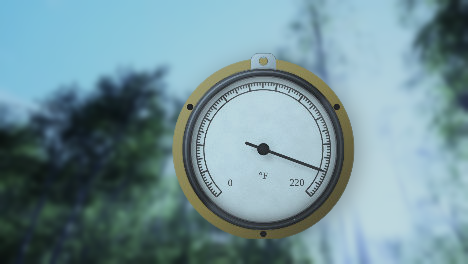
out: 200 °F
